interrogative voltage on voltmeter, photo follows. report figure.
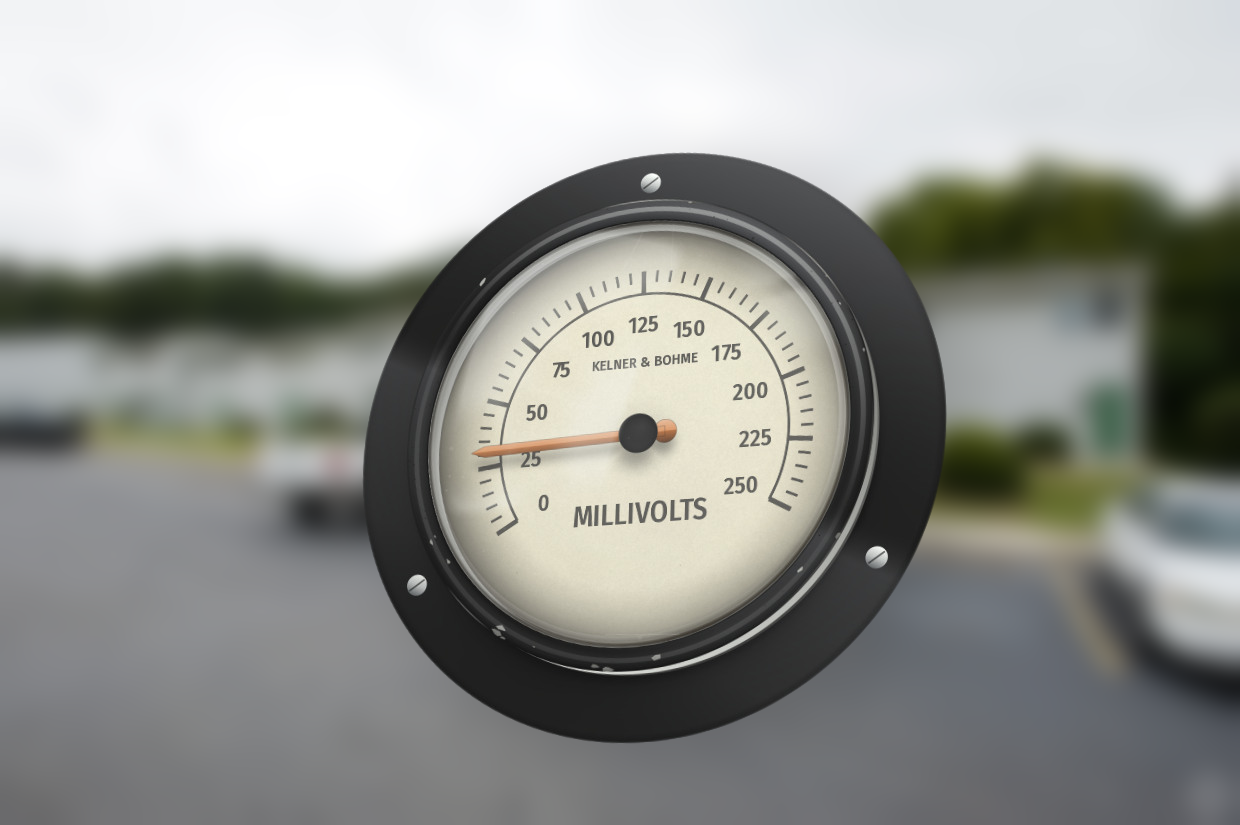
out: 30 mV
